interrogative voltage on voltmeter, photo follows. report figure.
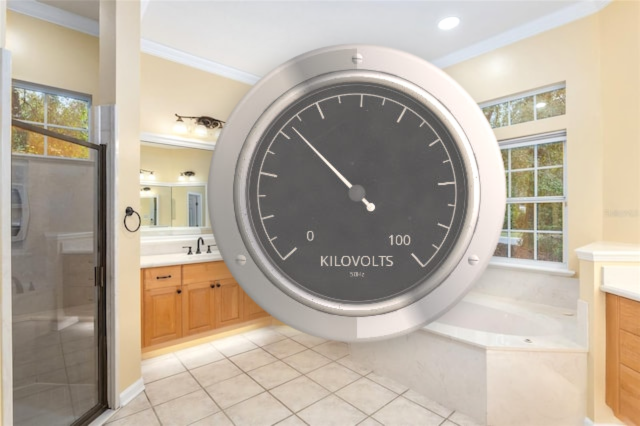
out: 32.5 kV
